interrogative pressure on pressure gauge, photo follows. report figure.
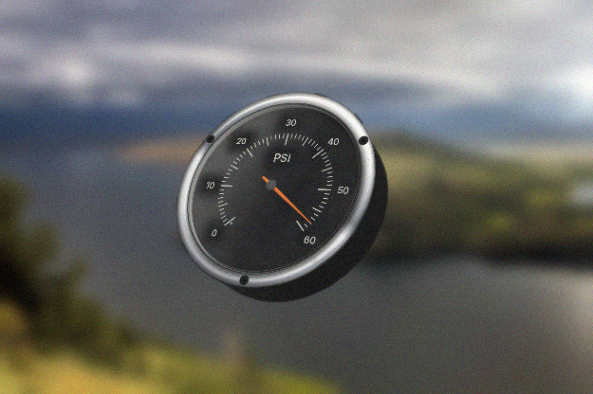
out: 58 psi
